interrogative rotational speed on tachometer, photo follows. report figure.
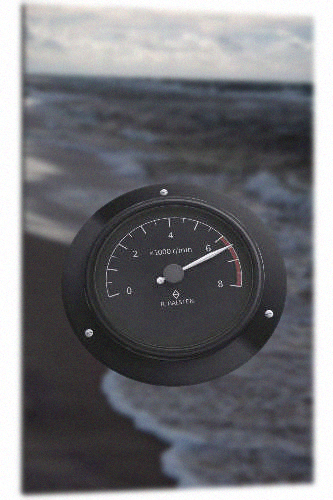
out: 6500 rpm
